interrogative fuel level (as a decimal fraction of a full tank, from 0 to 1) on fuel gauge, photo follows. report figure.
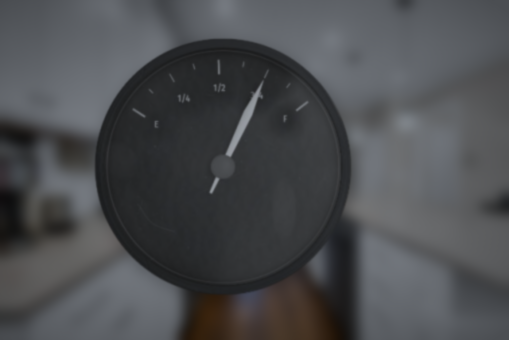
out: 0.75
